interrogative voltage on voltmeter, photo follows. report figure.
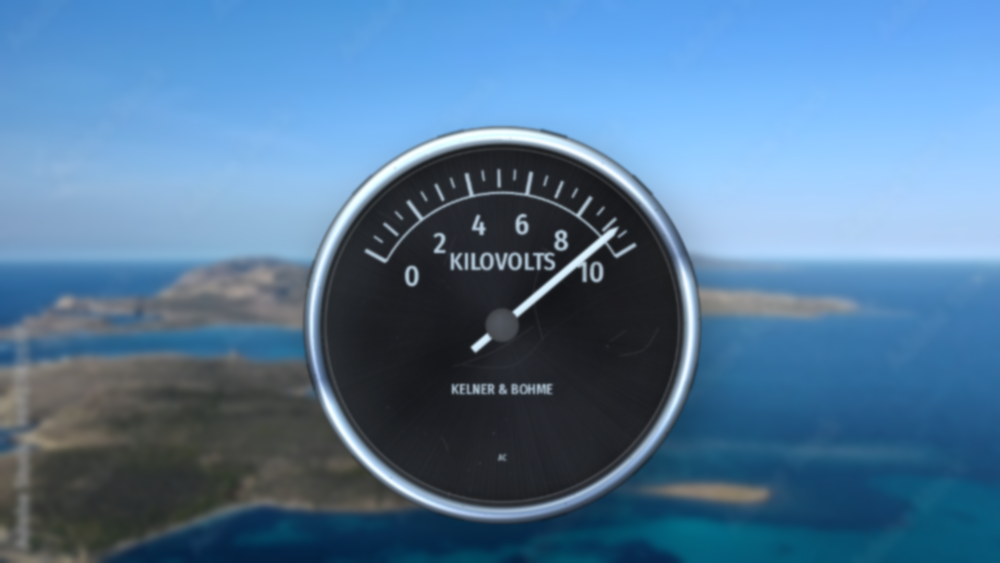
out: 9.25 kV
